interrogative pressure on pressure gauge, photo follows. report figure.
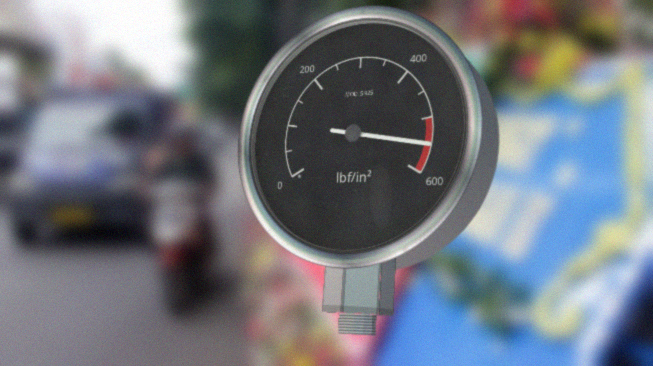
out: 550 psi
